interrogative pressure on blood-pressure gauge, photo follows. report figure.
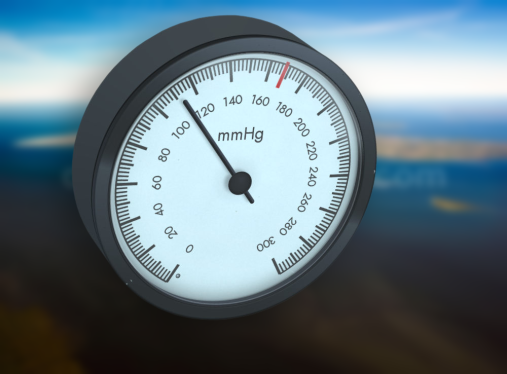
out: 112 mmHg
